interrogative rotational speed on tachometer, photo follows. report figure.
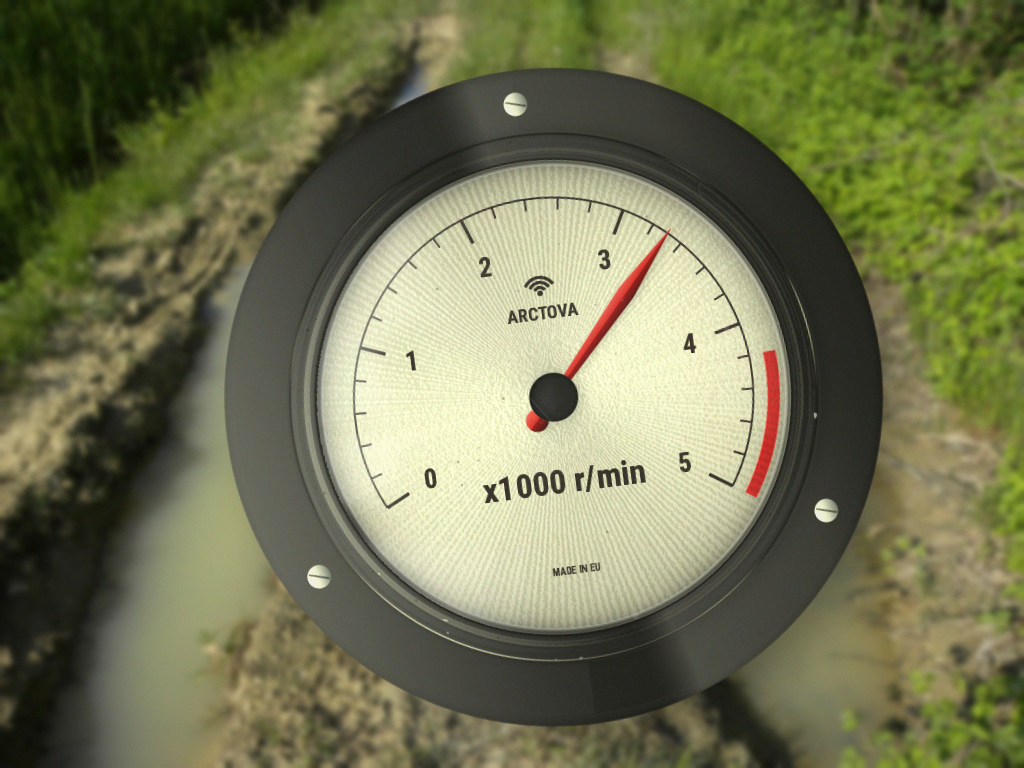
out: 3300 rpm
